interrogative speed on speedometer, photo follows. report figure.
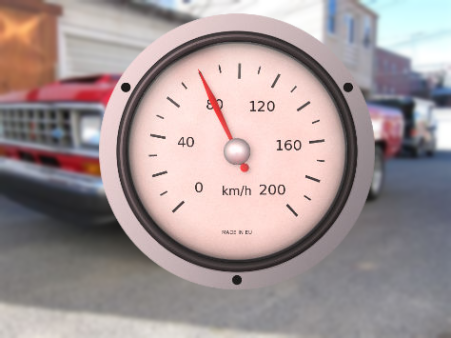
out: 80 km/h
